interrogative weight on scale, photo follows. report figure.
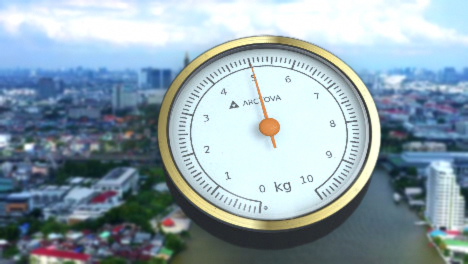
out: 5 kg
